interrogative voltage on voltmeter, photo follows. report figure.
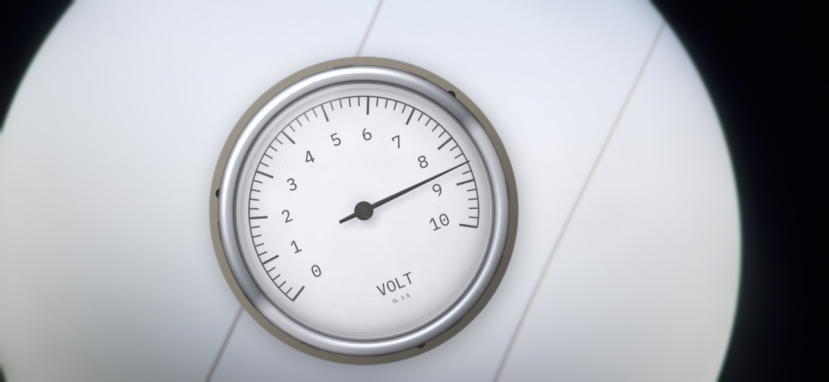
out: 8.6 V
